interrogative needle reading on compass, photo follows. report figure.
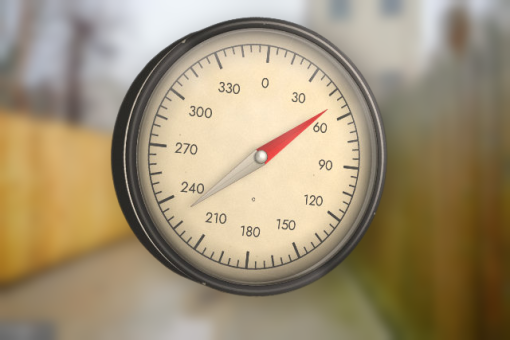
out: 50 °
